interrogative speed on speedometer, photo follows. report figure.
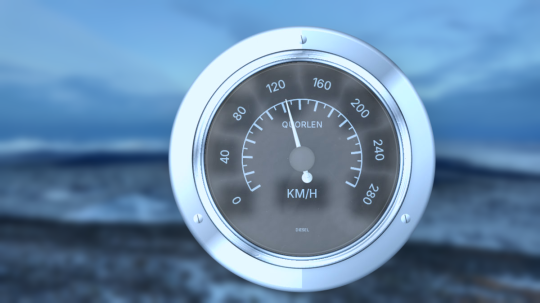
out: 125 km/h
